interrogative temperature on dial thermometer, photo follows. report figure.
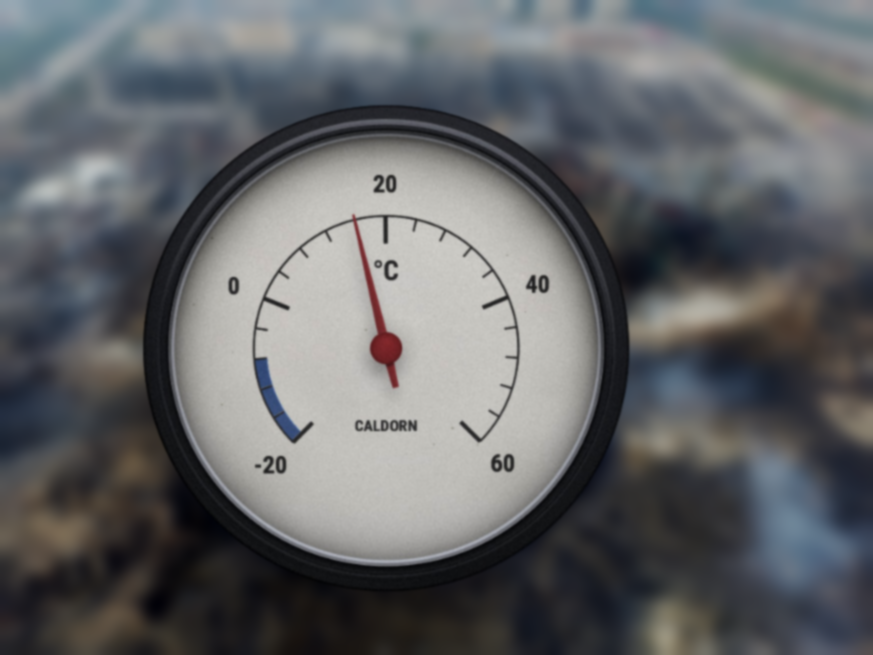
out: 16 °C
